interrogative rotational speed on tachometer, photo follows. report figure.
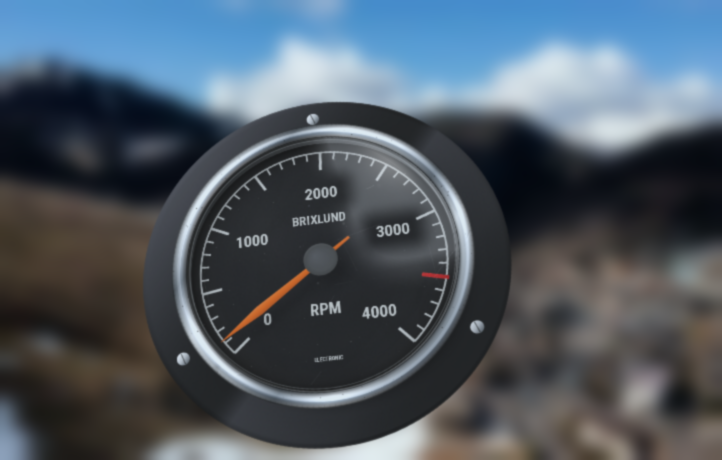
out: 100 rpm
